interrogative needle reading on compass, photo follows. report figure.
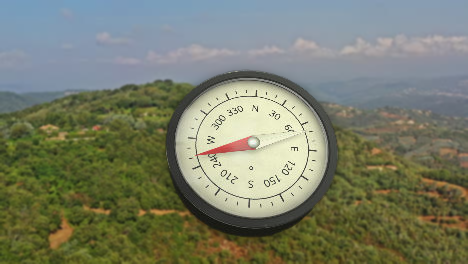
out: 250 °
